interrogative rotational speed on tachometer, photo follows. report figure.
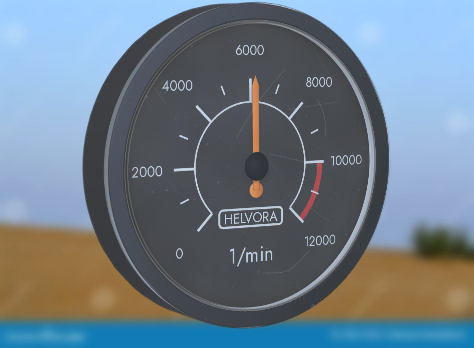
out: 6000 rpm
